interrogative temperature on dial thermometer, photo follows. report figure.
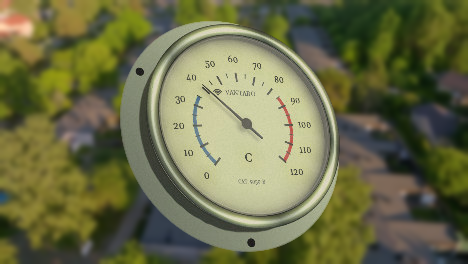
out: 40 °C
